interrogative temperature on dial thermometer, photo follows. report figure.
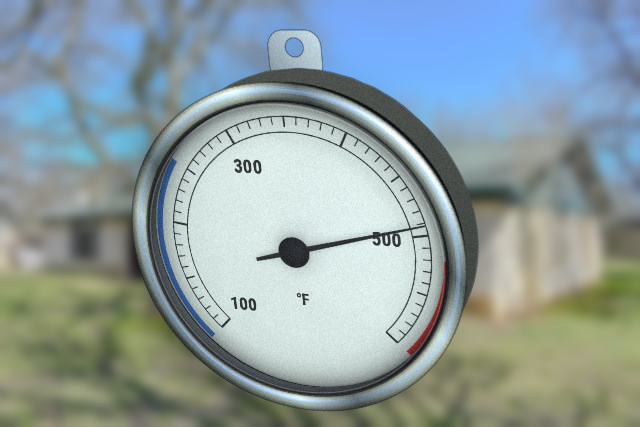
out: 490 °F
